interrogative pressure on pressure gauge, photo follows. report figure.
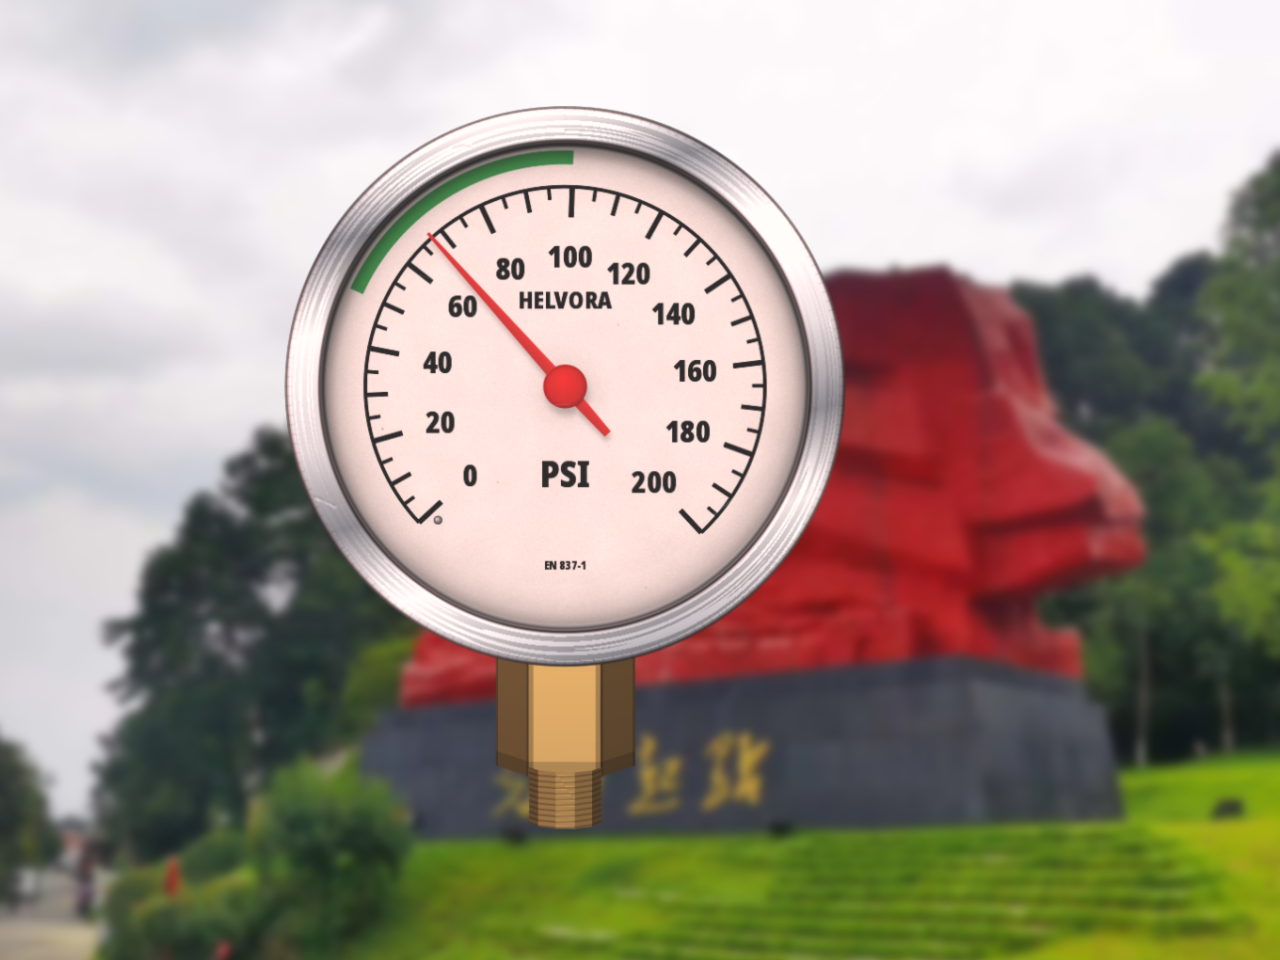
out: 67.5 psi
